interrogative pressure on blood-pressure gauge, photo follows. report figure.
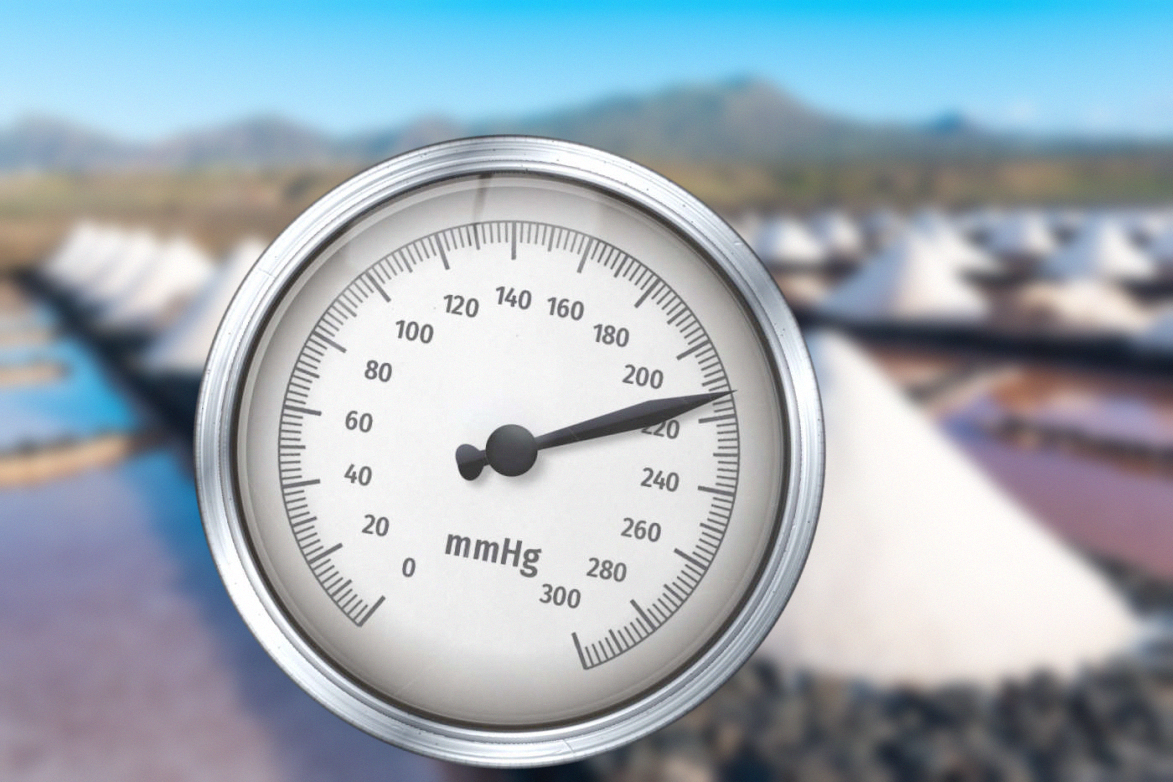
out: 214 mmHg
